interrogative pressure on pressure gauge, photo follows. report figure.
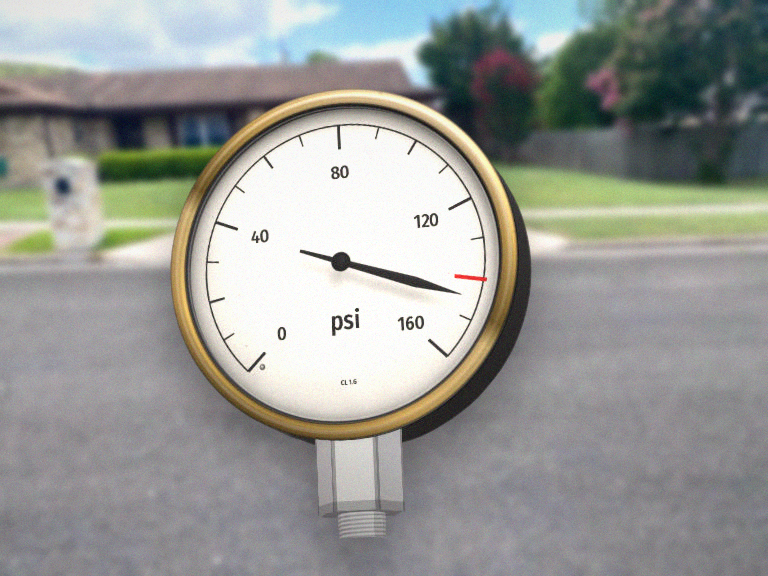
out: 145 psi
